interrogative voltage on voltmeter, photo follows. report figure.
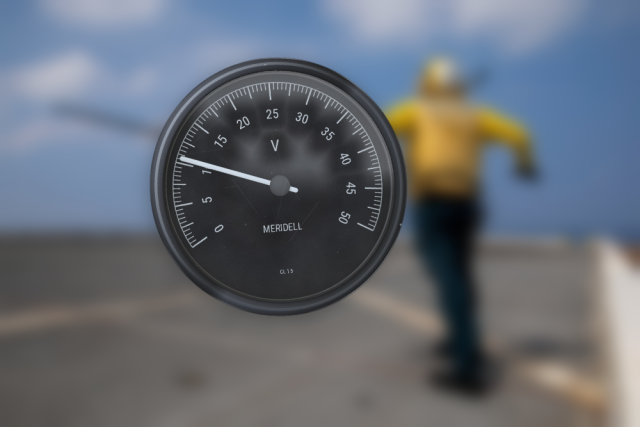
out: 10.5 V
